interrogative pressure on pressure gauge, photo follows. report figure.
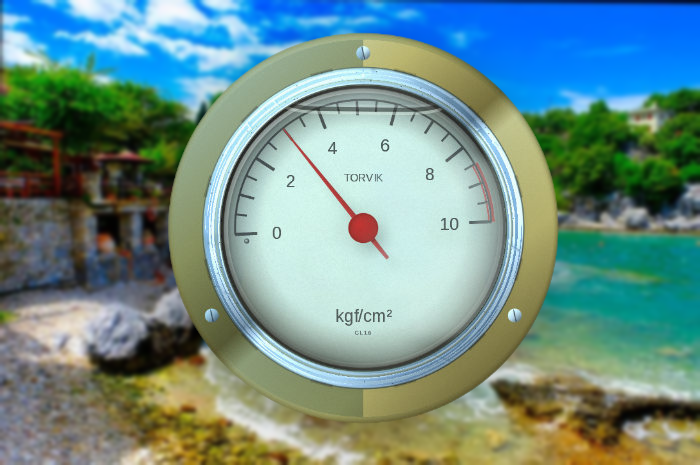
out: 3 kg/cm²
